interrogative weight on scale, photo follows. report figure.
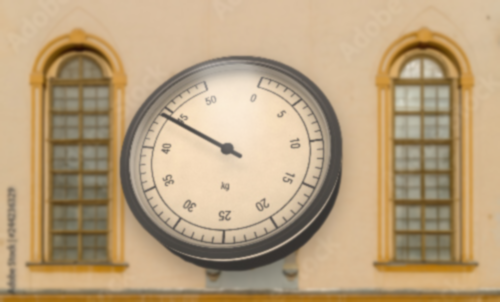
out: 44 kg
